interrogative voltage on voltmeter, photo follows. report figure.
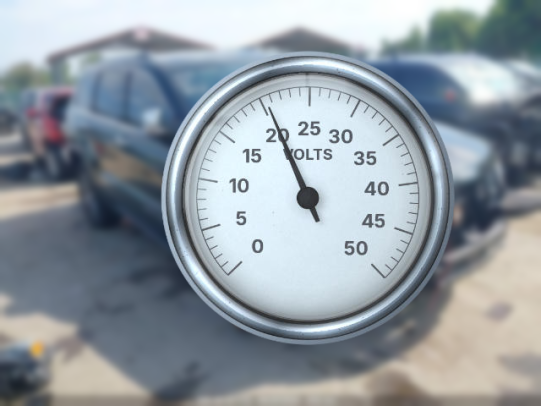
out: 20.5 V
